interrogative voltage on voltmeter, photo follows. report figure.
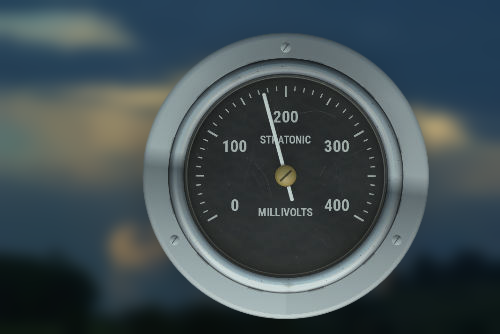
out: 175 mV
